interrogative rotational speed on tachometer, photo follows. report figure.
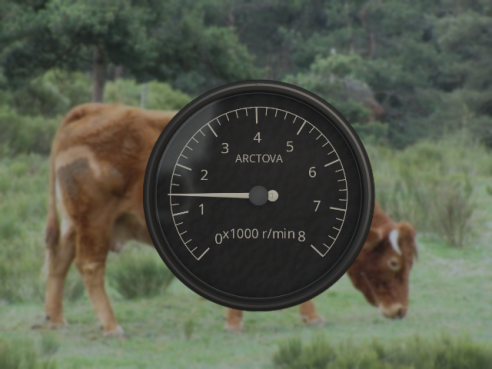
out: 1400 rpm
